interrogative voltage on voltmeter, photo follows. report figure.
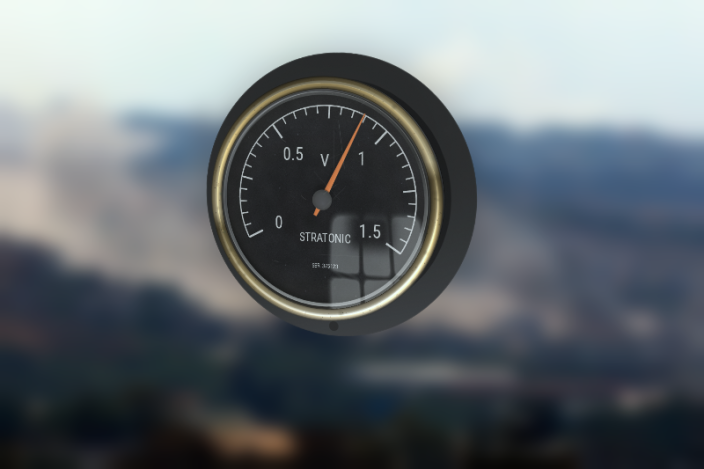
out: 0.9 V
